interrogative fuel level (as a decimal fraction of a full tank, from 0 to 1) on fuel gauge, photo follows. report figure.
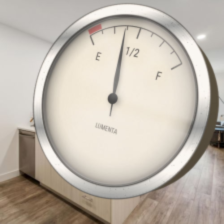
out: 0.375
